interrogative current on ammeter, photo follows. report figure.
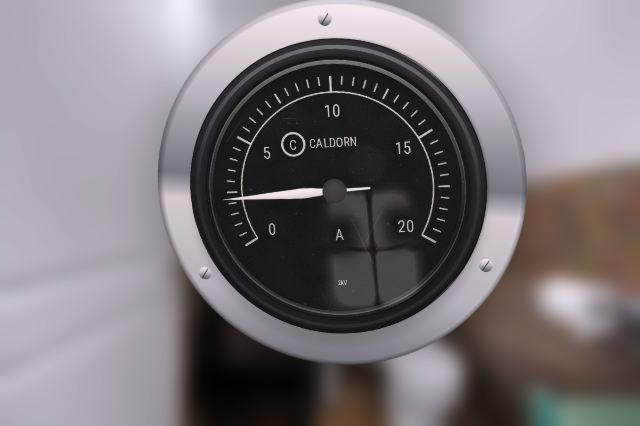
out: 2.25 A
